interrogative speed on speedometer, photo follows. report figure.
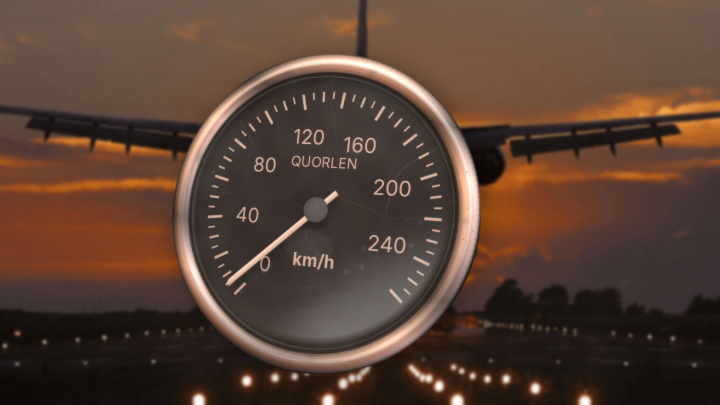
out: 5 km/h
